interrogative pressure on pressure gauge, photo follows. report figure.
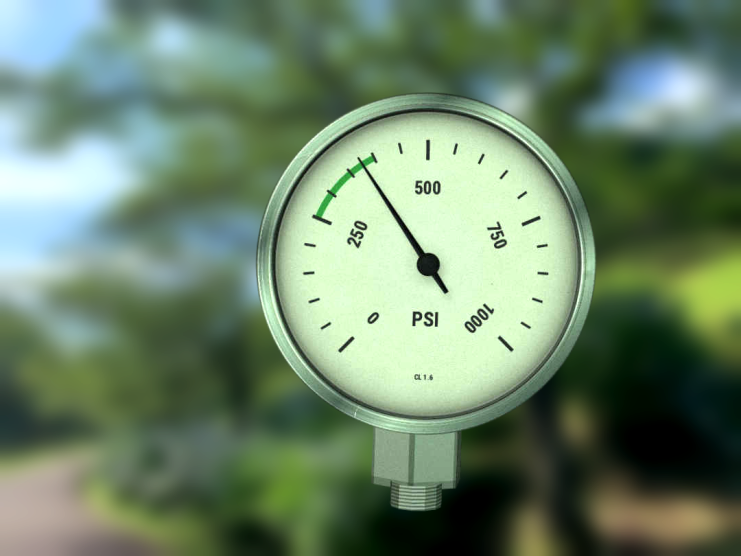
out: 375 psi
